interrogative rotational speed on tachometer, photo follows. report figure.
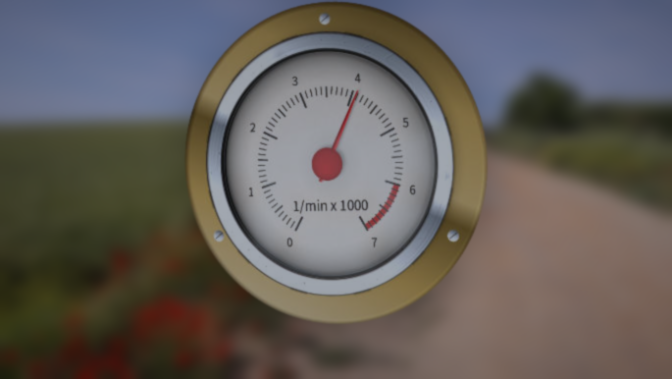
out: 4100 rpm
